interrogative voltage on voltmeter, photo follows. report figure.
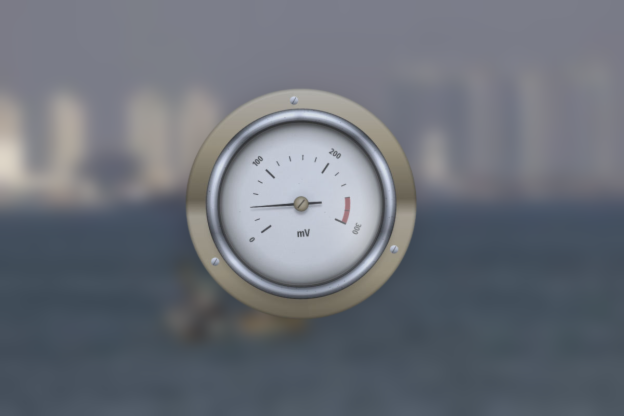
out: 40 mV
